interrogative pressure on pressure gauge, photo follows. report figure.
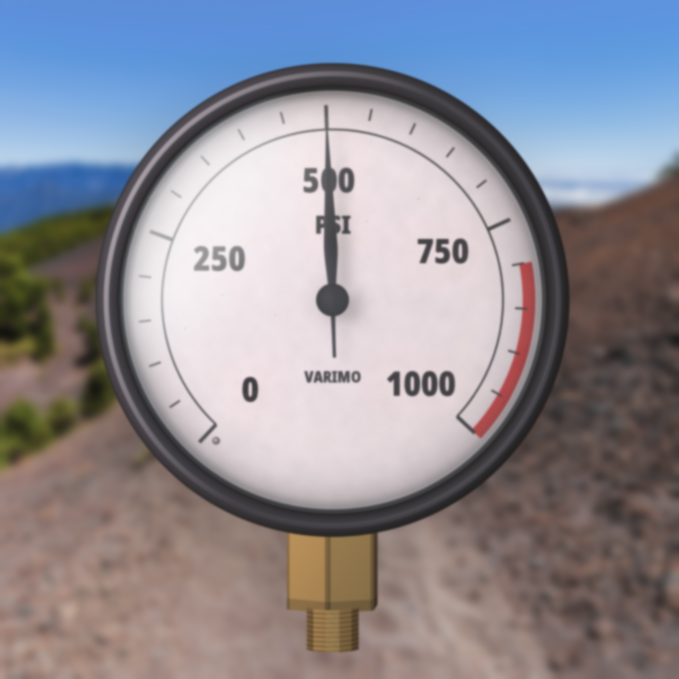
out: 500 psi
